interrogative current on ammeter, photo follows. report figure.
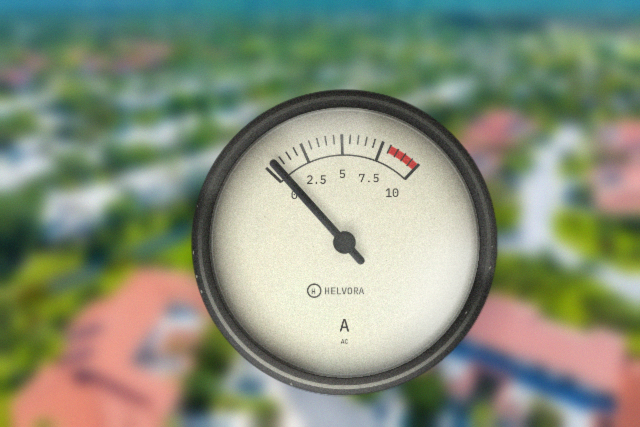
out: 0.5 A
